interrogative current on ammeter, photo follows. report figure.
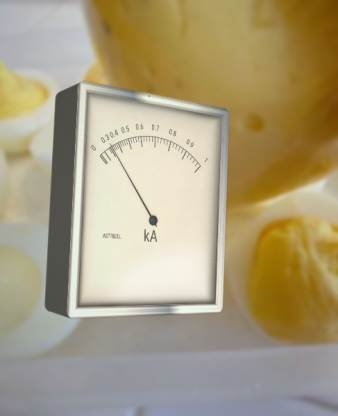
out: 0.3 kA
